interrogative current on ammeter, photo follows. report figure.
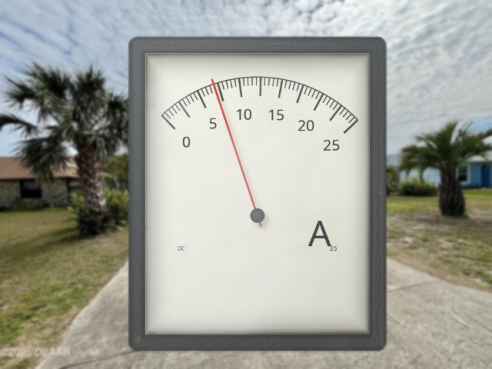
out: 7 A
